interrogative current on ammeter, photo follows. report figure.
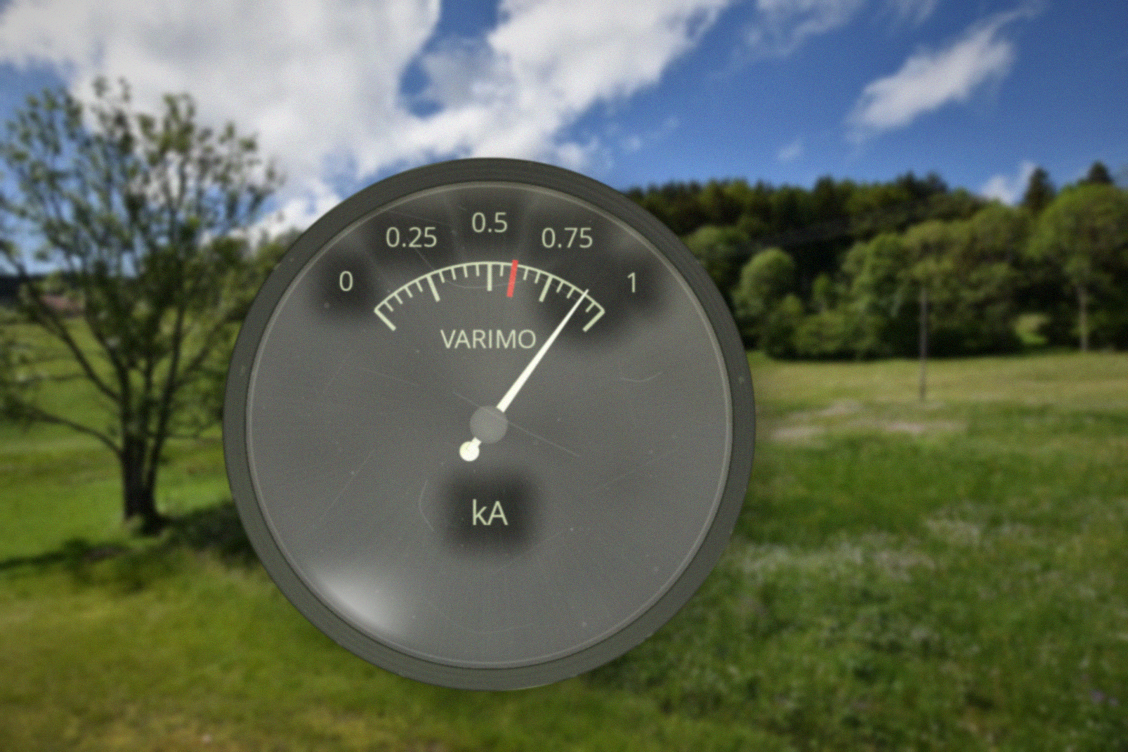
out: 0.9 kA
